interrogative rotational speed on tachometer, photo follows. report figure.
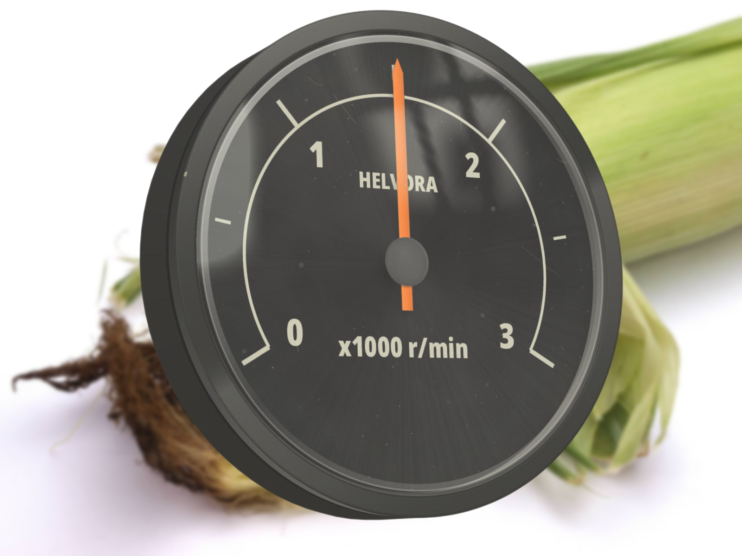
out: 1500 rpm
